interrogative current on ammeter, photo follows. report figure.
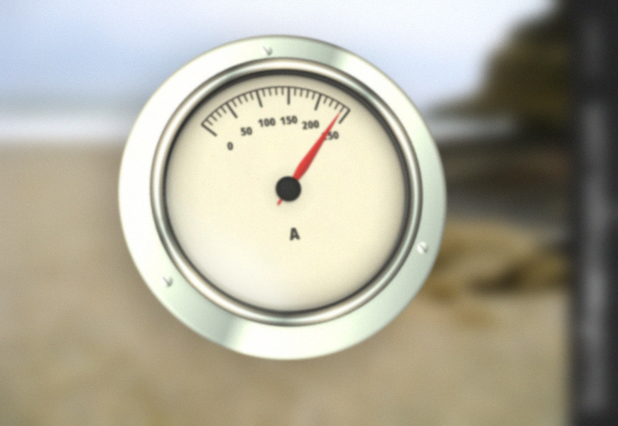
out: 240 A
